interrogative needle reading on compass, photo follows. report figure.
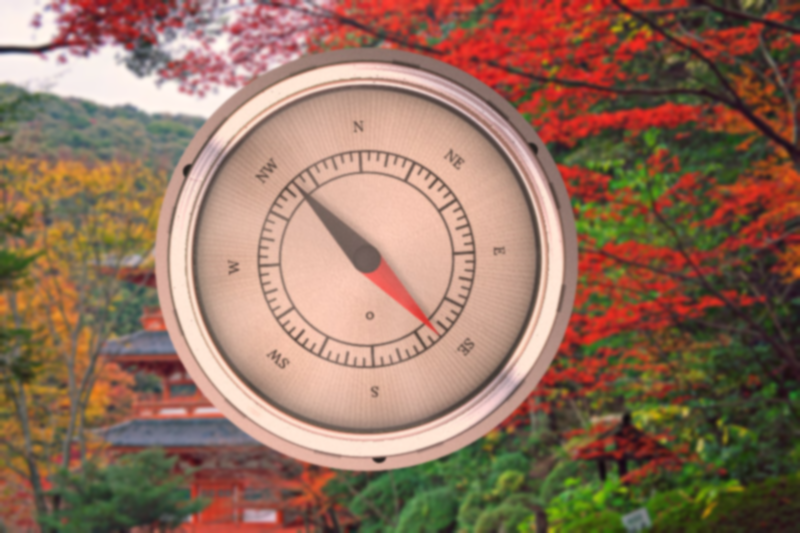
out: 140 °
